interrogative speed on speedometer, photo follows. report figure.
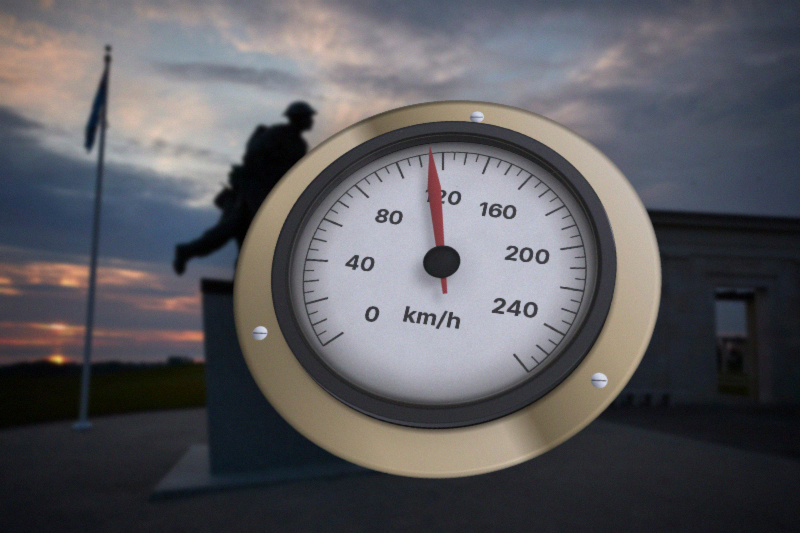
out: 115 km/h
